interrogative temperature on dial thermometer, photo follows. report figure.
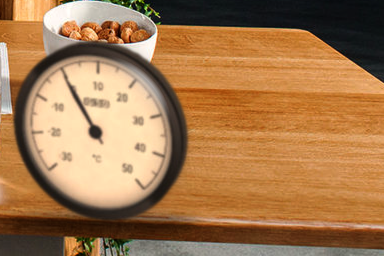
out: 0 °C
